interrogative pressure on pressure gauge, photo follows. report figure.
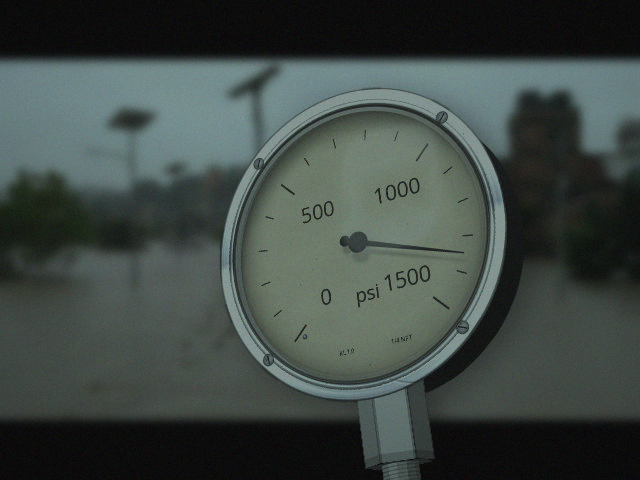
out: 1350 psi
